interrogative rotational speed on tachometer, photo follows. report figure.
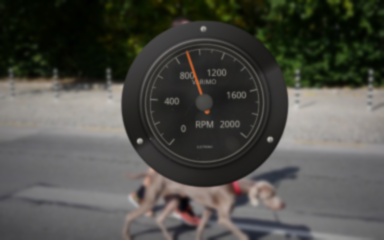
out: 900 rpm
